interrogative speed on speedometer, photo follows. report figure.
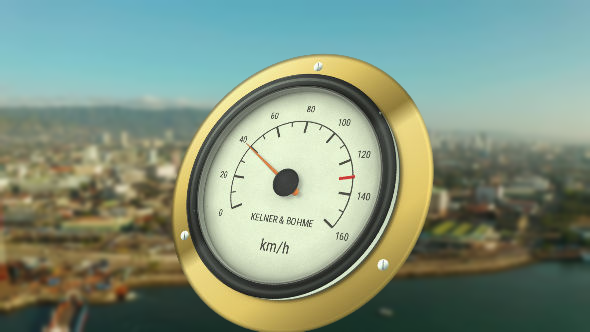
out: 40 km/h
